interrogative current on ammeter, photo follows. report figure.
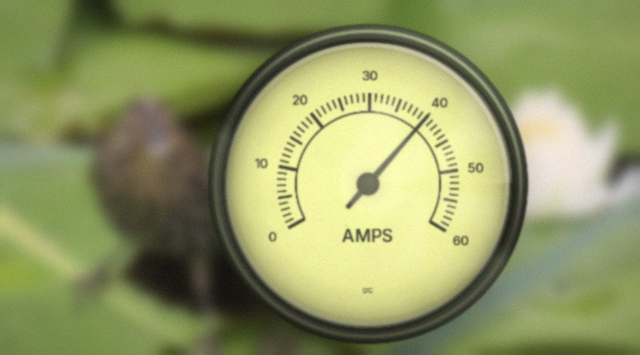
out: 40 A
